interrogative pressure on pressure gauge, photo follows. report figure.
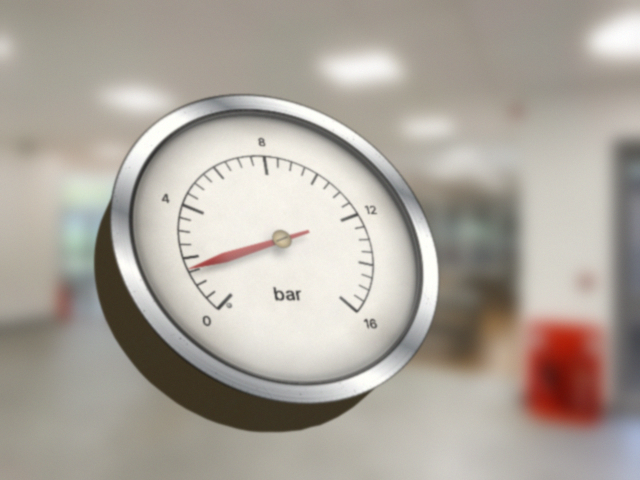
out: 1.5 bar
